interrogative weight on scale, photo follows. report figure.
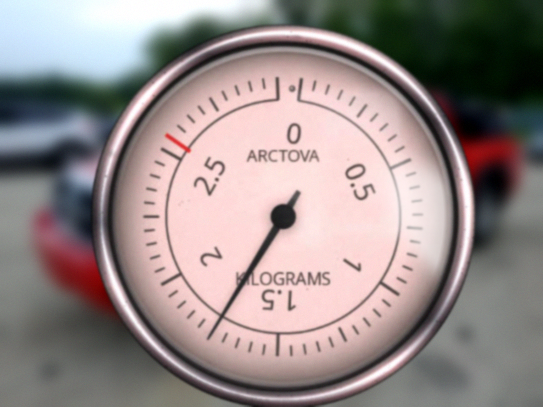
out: 1.75 kg
